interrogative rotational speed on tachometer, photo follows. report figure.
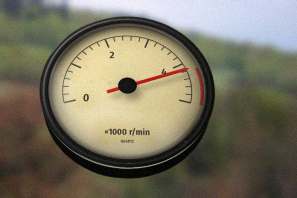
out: 4200 rpm
